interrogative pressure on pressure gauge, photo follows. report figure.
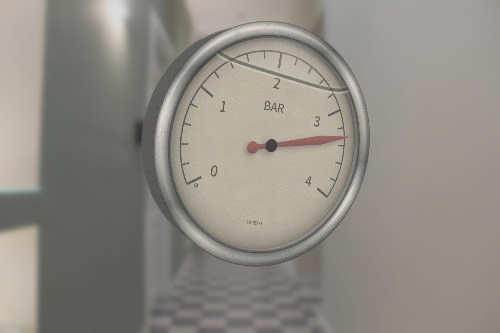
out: 3.3 bar
